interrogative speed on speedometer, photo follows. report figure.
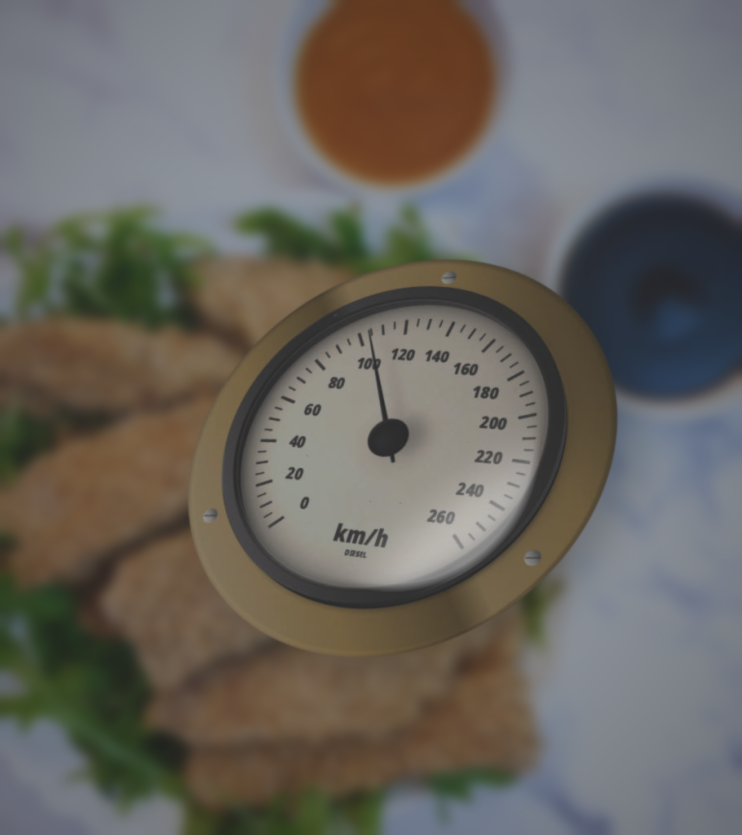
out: 105 km/h
